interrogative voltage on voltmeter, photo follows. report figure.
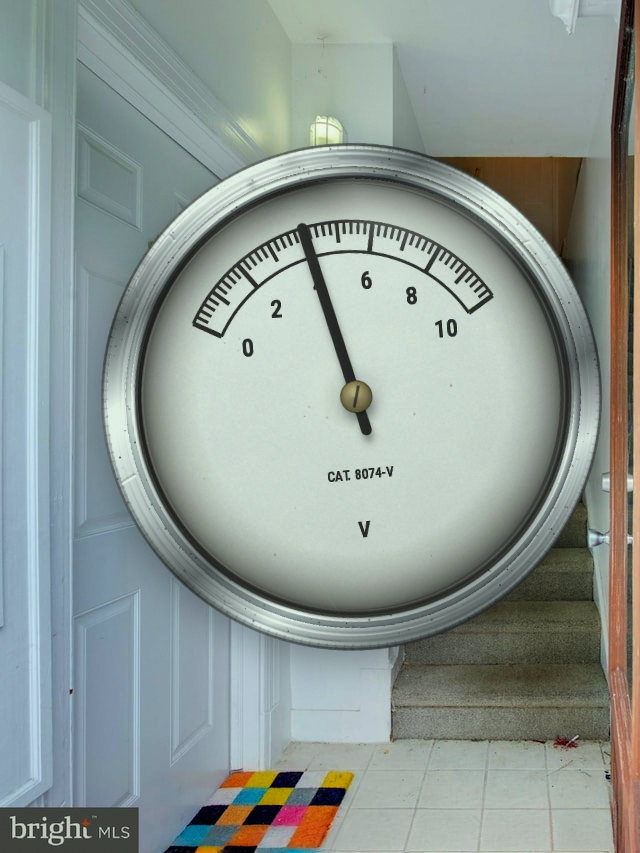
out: 4 V
